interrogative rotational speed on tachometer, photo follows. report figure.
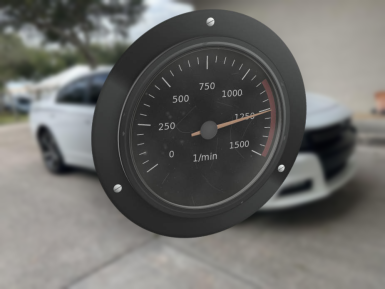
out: 1250 rpm
